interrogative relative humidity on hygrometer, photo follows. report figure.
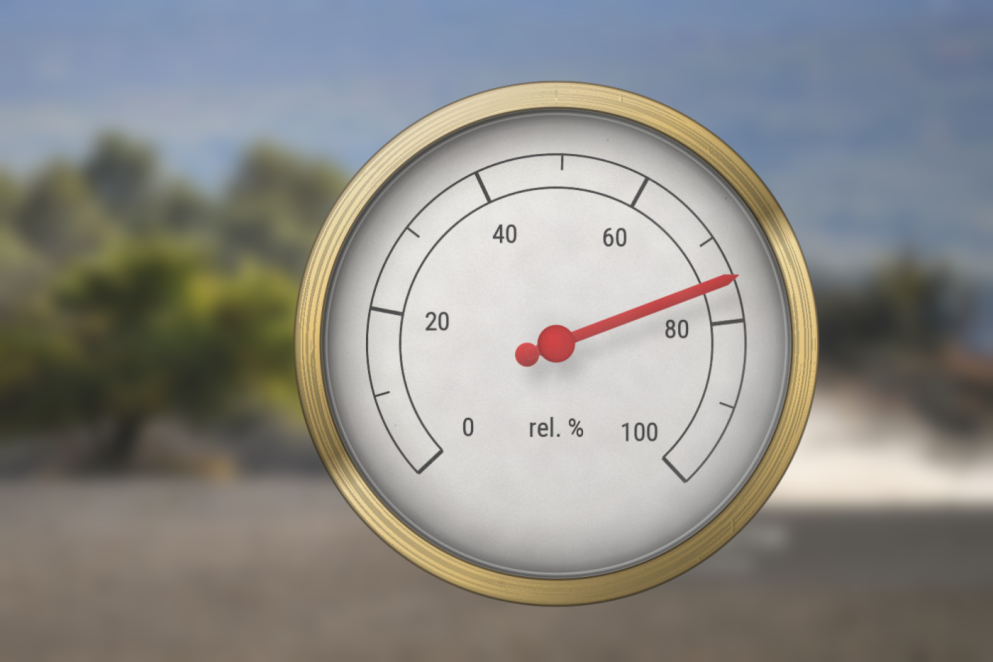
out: 75 %
